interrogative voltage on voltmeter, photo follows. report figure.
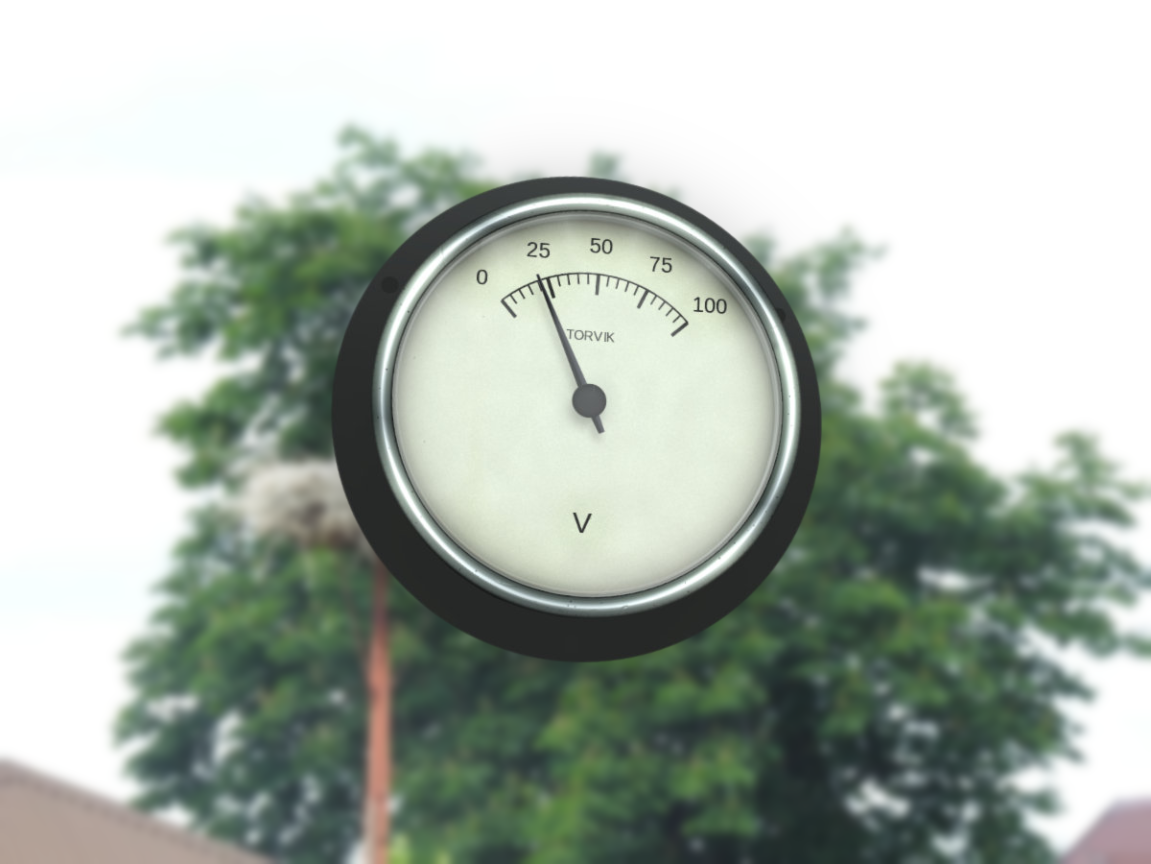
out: 20 V
